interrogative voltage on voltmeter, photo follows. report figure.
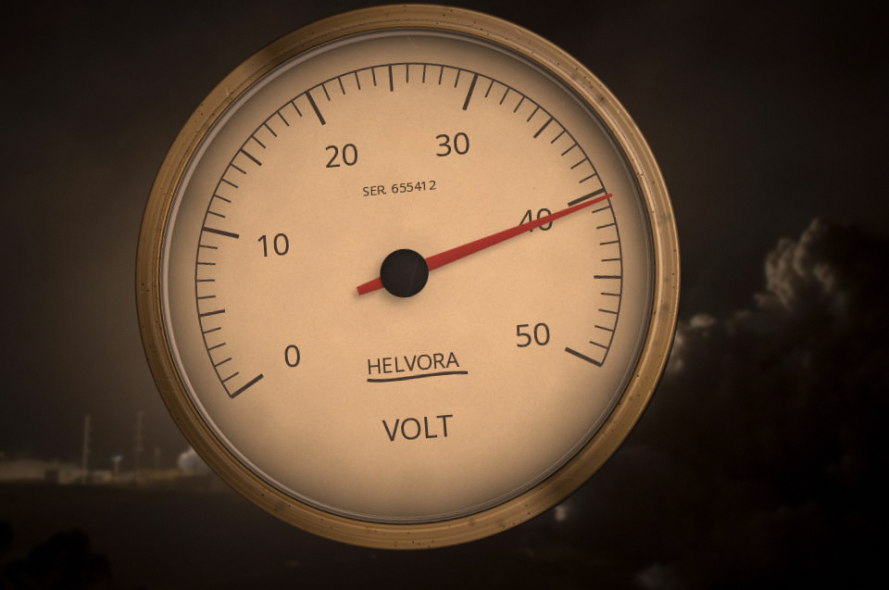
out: 40.5 V
